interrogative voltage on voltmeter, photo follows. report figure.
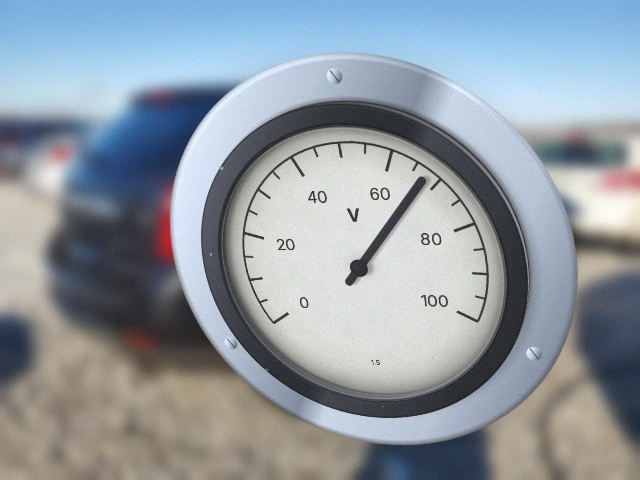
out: 67.5 V
